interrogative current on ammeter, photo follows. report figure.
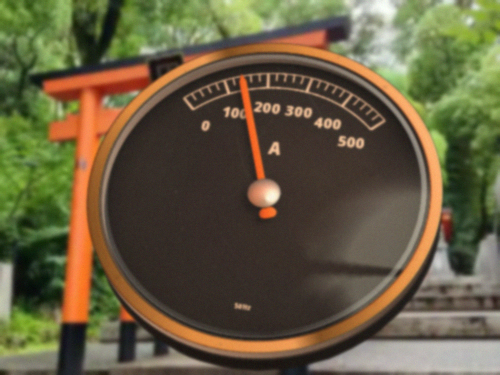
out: 140 A
